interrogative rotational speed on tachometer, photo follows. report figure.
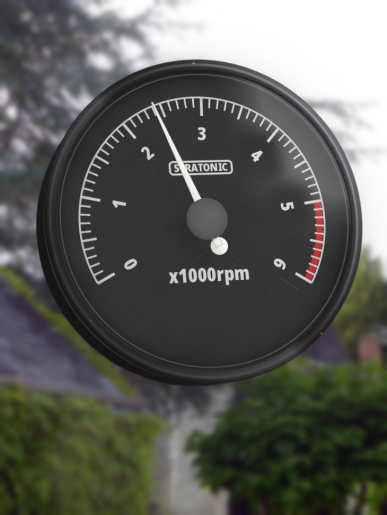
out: 2400 rpm
